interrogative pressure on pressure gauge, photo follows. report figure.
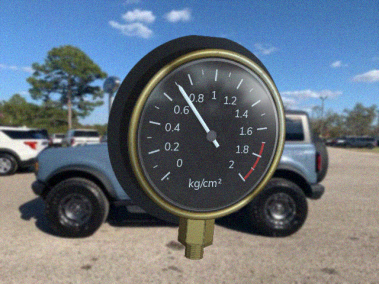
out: 0.7 kg/cm²
